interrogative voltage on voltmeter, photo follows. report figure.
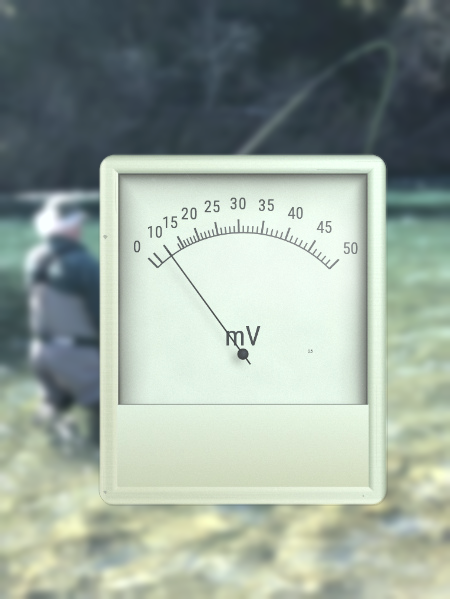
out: 10 mV
